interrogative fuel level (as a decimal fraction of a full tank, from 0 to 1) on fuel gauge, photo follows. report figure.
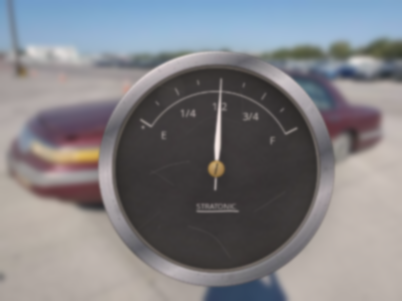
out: 0.5
